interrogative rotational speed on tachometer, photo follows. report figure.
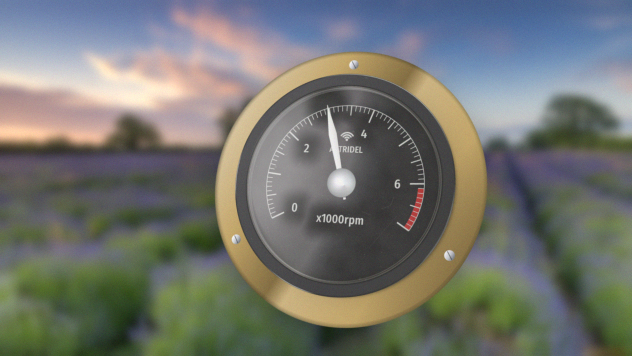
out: 3000 rpm
